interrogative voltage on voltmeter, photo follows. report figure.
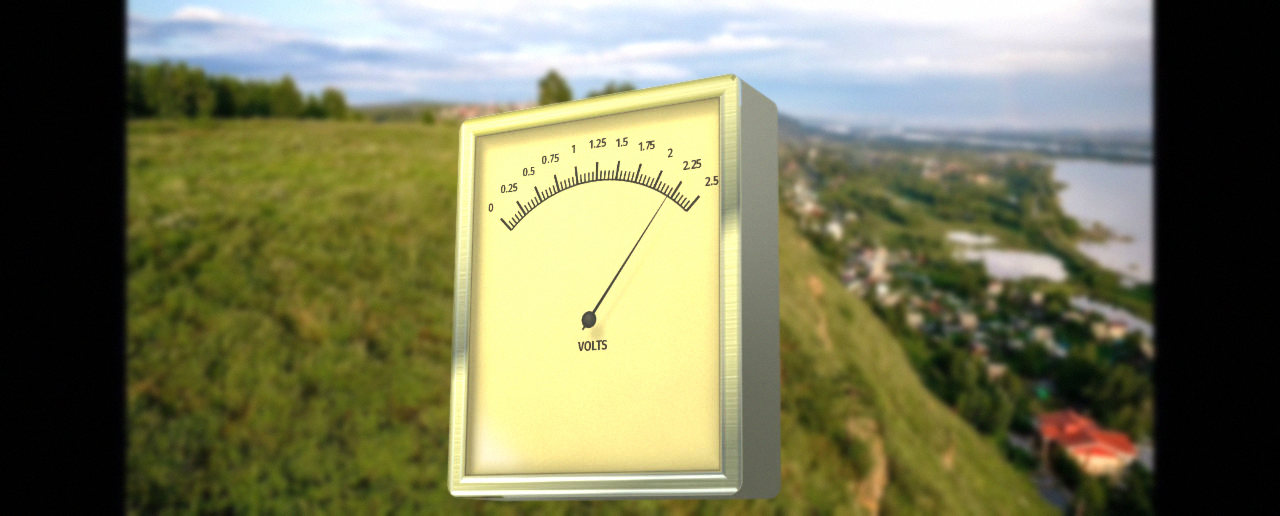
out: 2.25 V
